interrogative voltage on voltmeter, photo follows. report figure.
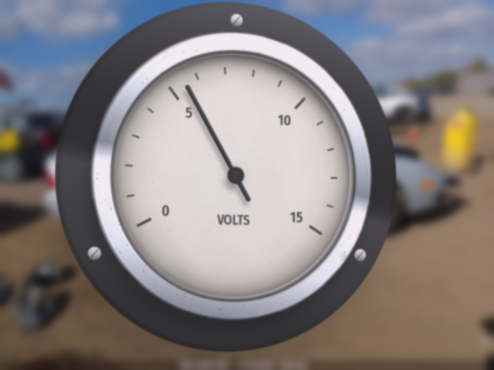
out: 5.5 V
